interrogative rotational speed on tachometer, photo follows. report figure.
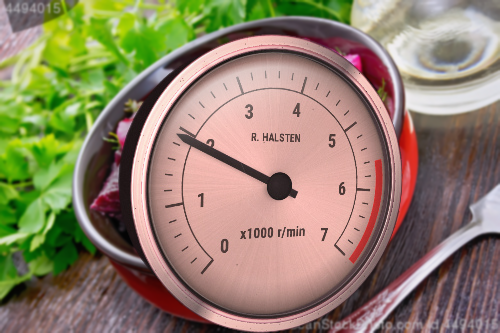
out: 1900 rpm
